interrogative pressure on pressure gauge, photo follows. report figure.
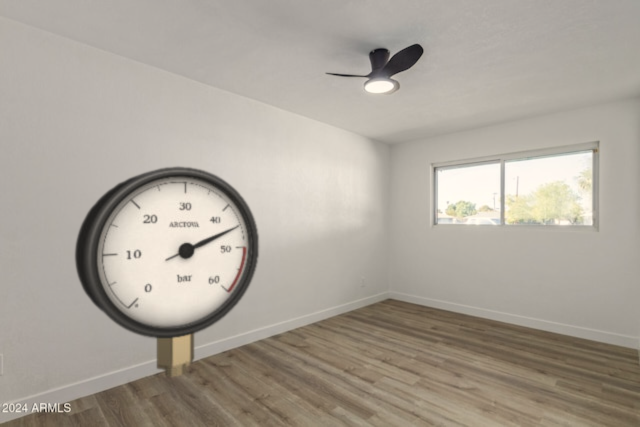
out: 45 bar
